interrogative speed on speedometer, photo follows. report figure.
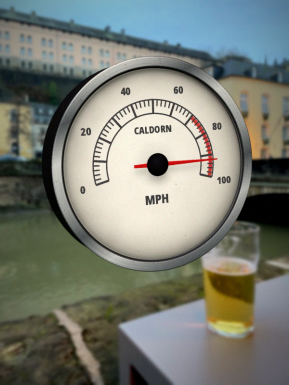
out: 92 mph
